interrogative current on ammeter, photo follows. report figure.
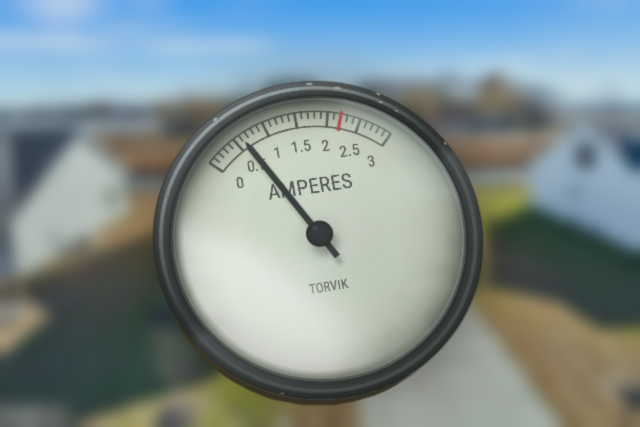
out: 0.6 A
